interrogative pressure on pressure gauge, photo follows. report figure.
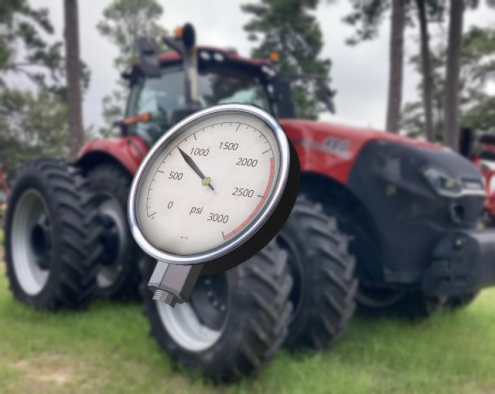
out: 800 psi
